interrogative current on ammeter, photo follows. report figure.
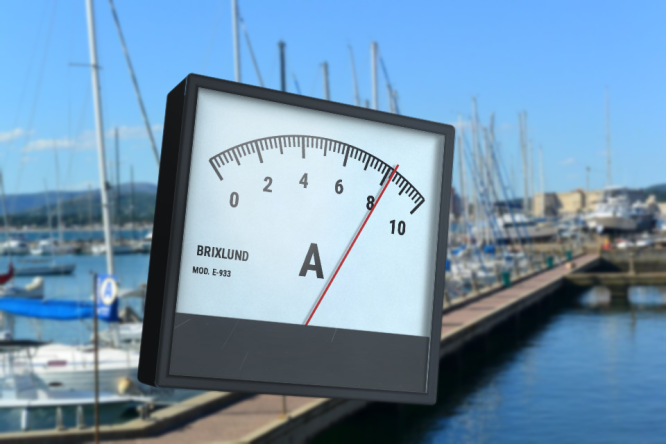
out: 8.2 A
